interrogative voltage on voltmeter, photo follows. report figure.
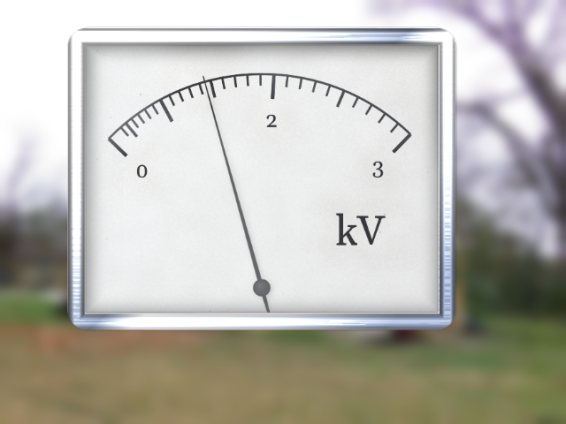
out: 1.45 kV
